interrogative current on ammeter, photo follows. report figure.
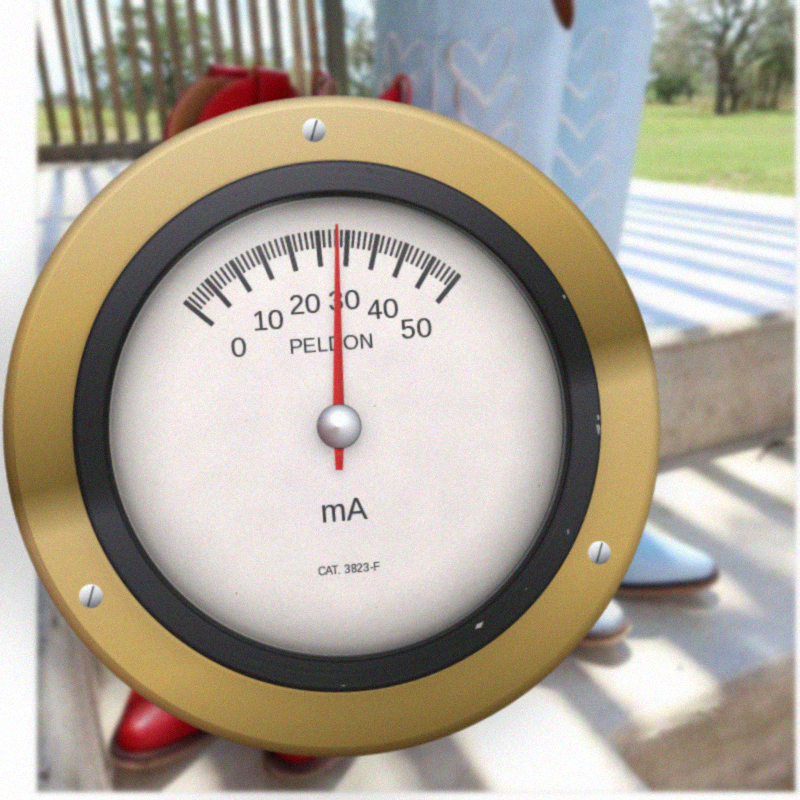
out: 28 mA
